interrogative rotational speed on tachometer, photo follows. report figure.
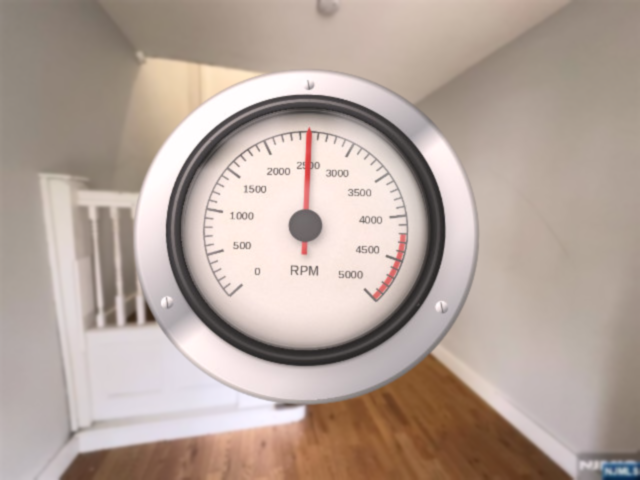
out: 2500 rpm
